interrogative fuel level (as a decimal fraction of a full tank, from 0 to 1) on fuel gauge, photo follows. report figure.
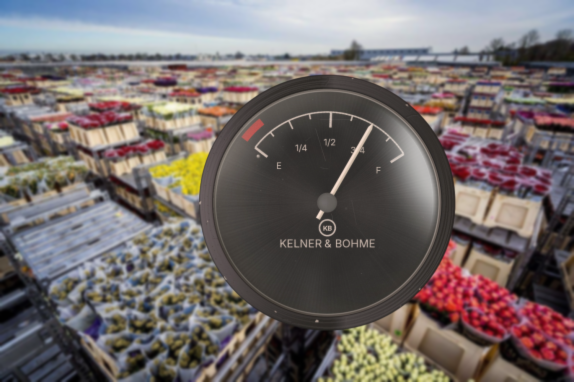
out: 0.75
